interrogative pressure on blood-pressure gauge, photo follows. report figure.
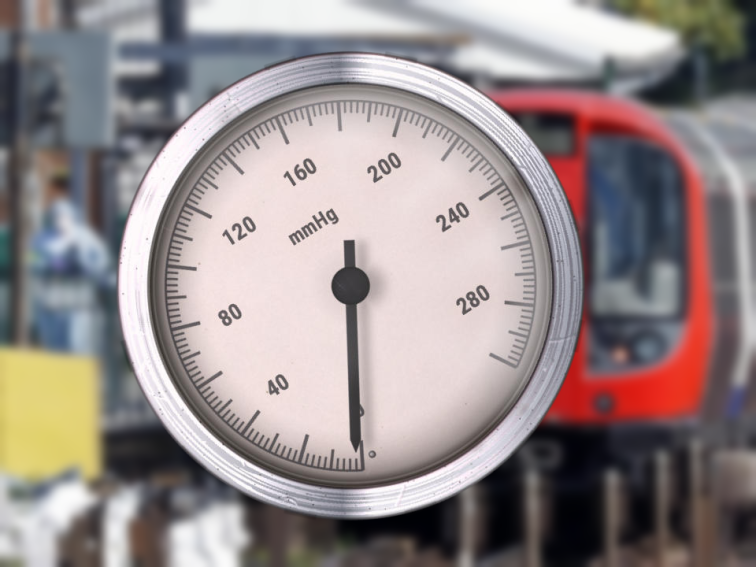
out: 2 mmHg
